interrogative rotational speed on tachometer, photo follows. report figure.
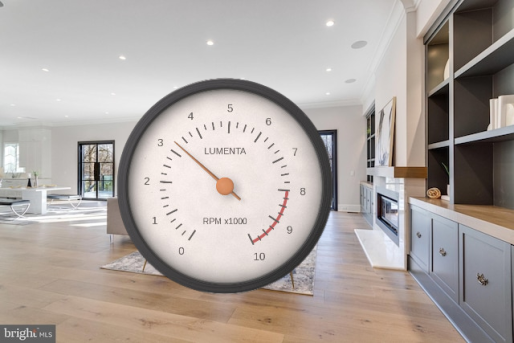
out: 3250 rpm
